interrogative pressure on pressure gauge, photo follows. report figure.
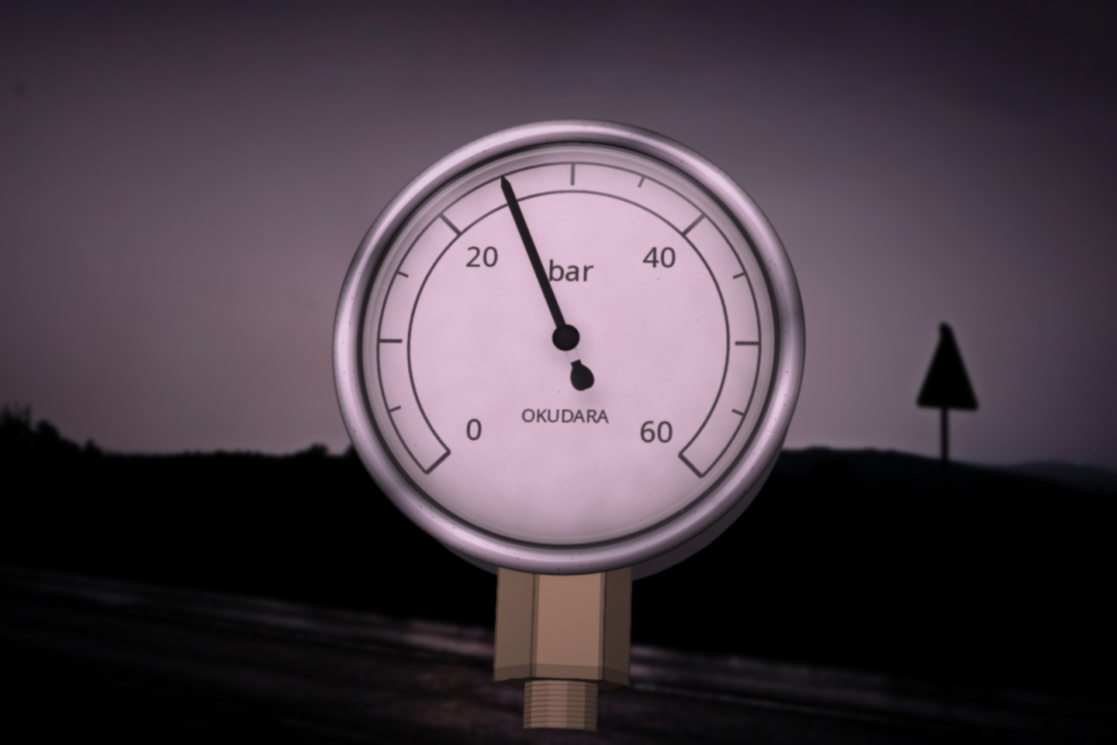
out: 25 bar
